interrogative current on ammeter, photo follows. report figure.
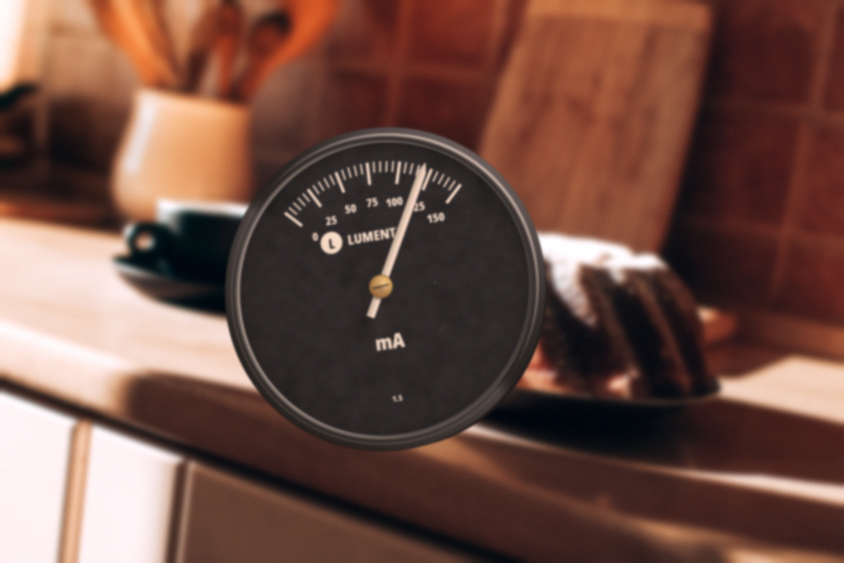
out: 120 mA
